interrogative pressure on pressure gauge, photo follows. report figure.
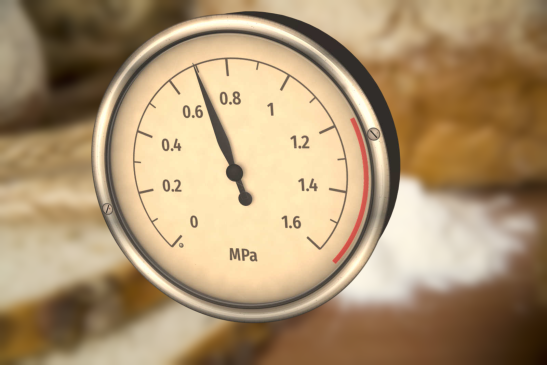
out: 0.7 MPa
